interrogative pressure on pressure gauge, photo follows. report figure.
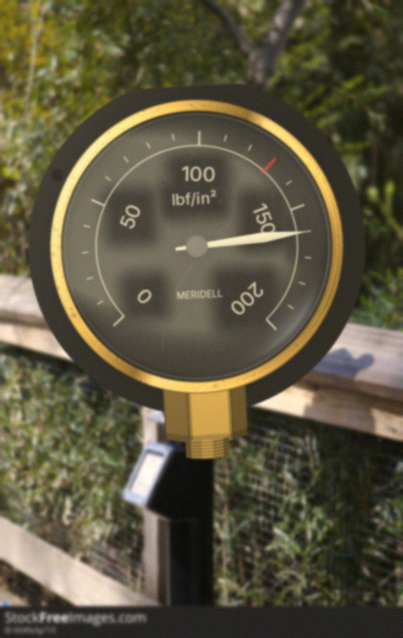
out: 160 psi
